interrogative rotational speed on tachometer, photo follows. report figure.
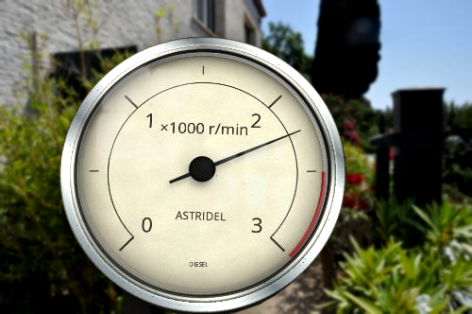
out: 2250 rpm
